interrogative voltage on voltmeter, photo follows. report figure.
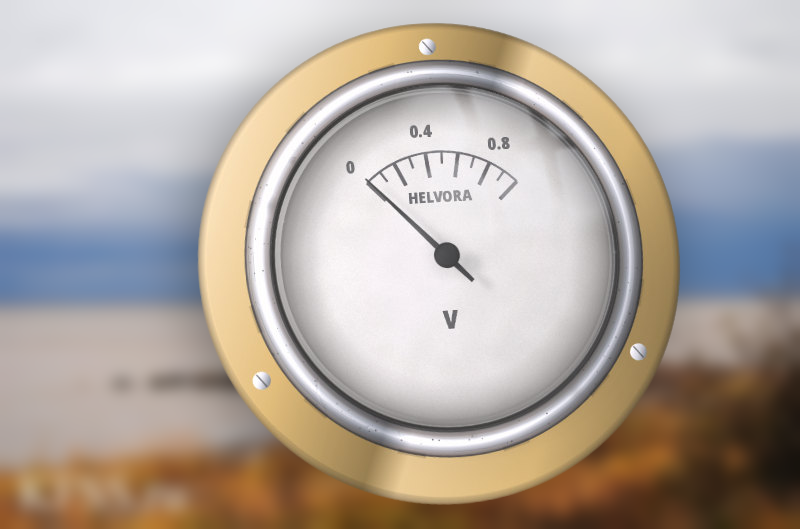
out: 0 V
